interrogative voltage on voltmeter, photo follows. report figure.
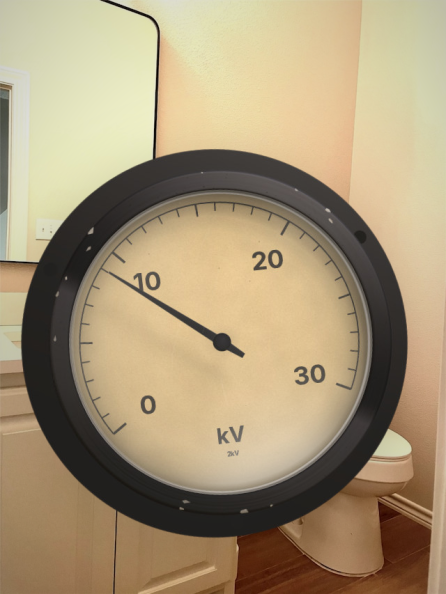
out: 9 kV
